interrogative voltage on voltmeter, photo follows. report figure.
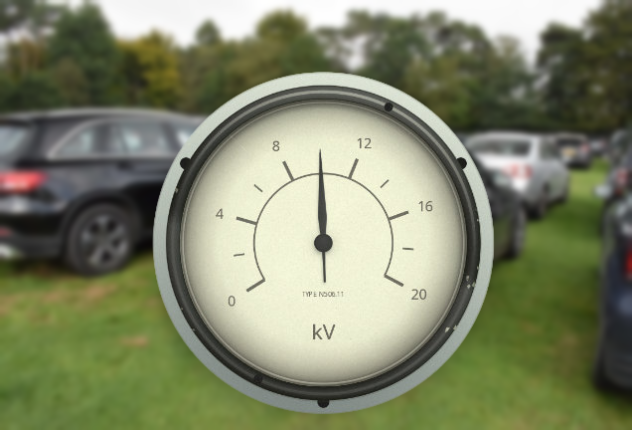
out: 10 kV
